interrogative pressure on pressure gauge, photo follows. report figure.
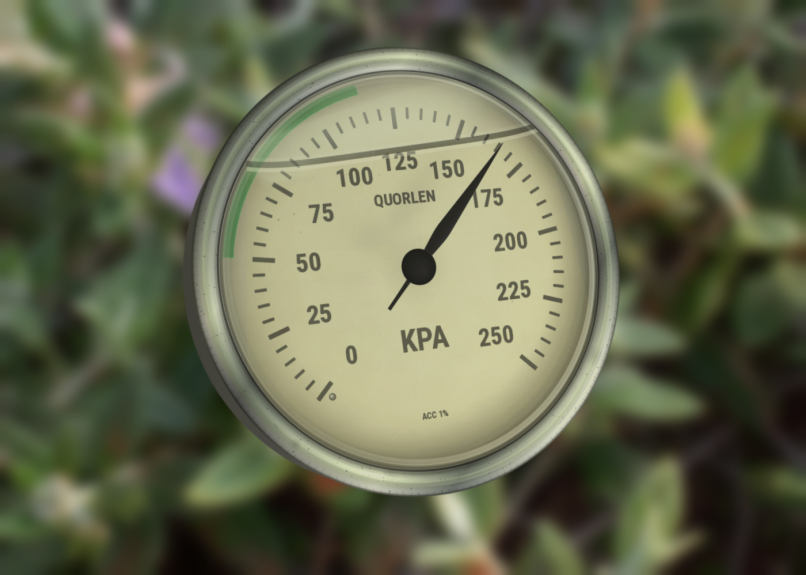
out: 165 kPa
